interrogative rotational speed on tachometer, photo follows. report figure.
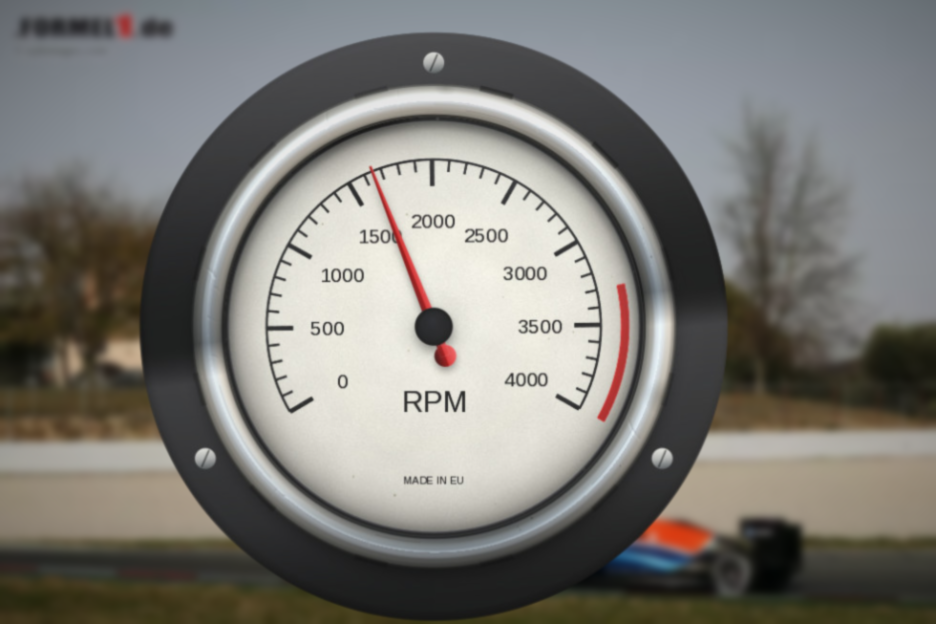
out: 1650 rpm
